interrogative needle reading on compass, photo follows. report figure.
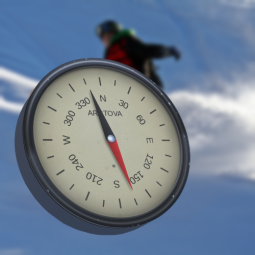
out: 165 °
